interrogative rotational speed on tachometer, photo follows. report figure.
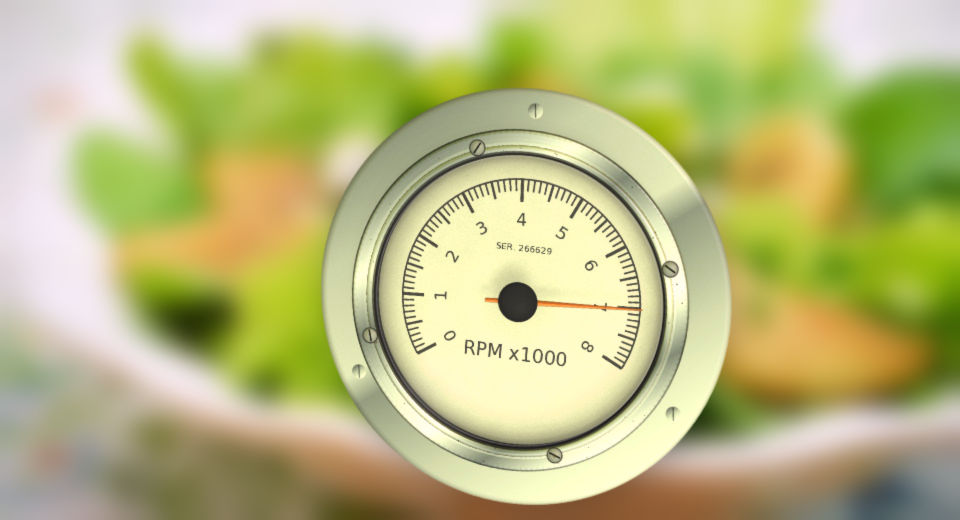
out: 7000 rpm
